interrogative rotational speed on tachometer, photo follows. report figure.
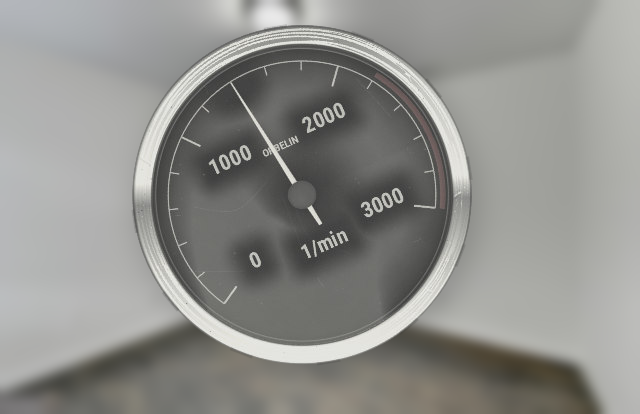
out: 1400 rpm
